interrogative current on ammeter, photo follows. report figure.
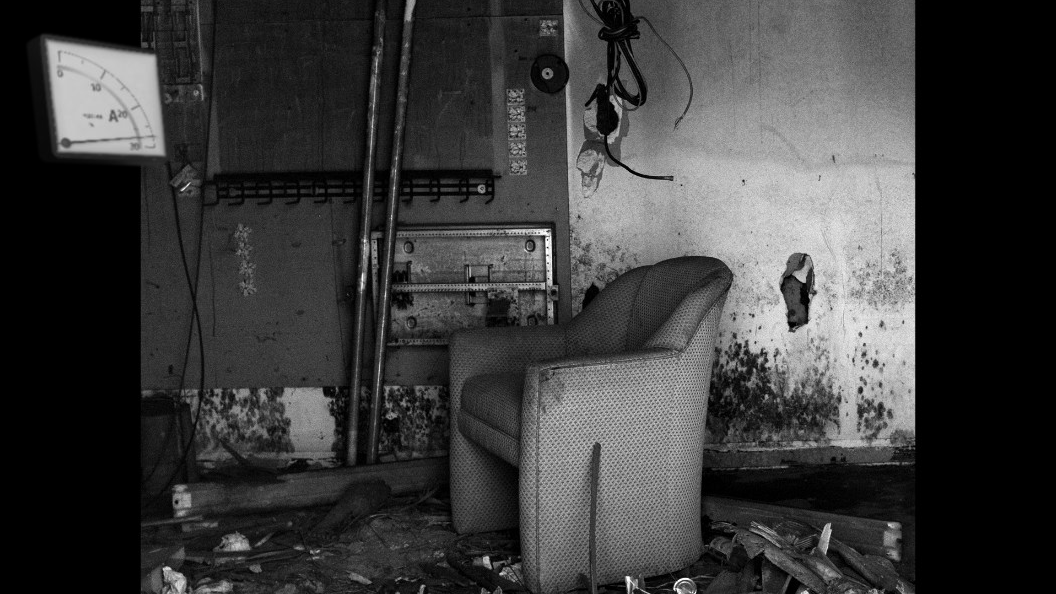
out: 27.5 A
